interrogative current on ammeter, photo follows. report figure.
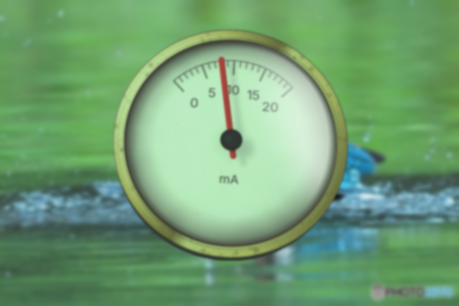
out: 8 mA
